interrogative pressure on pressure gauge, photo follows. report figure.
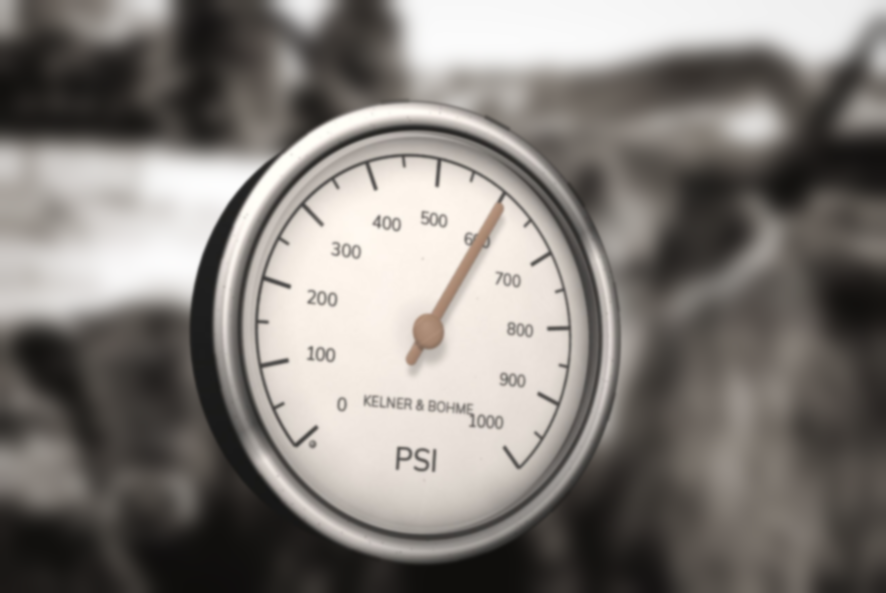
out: 600 psi
